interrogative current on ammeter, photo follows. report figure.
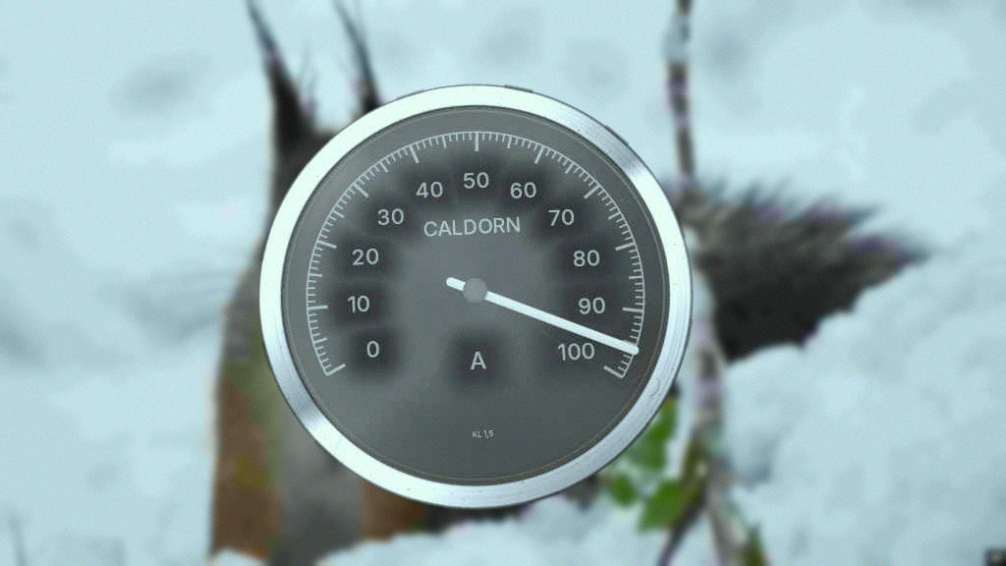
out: 96 A
